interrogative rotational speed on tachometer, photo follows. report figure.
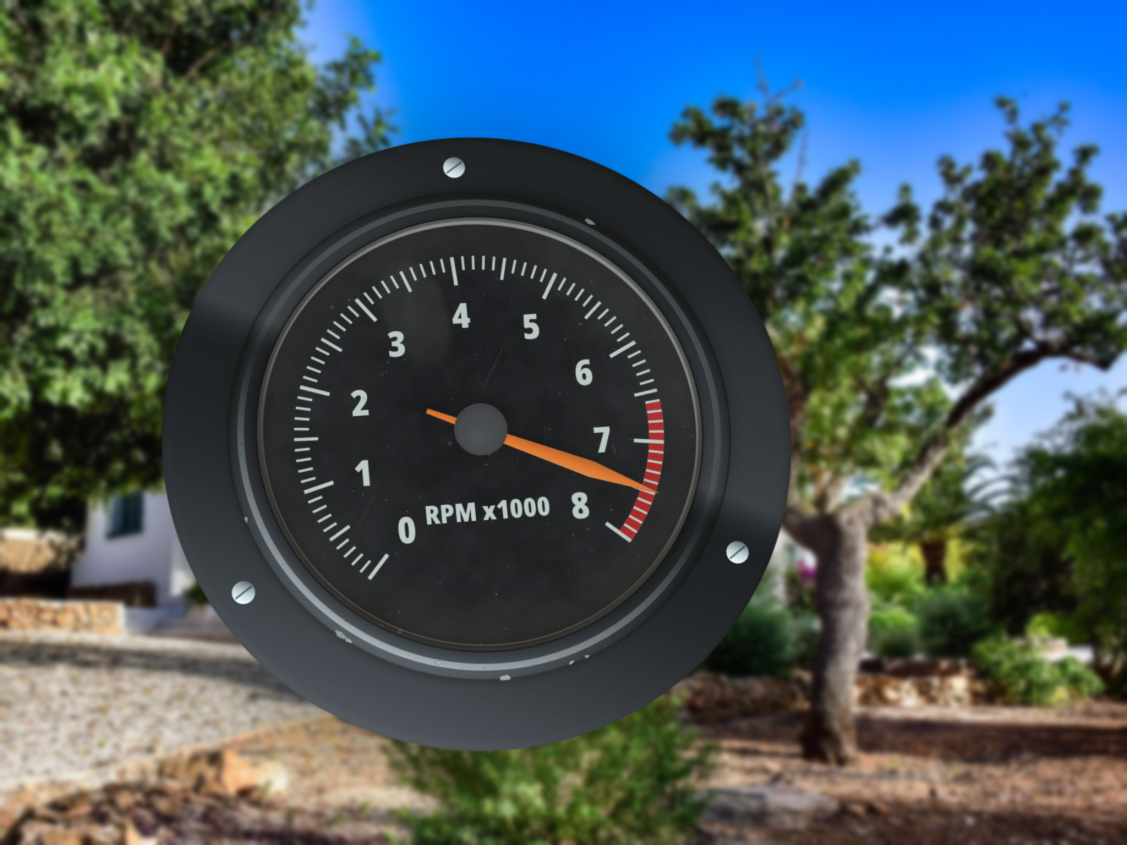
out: 7500 rpm
